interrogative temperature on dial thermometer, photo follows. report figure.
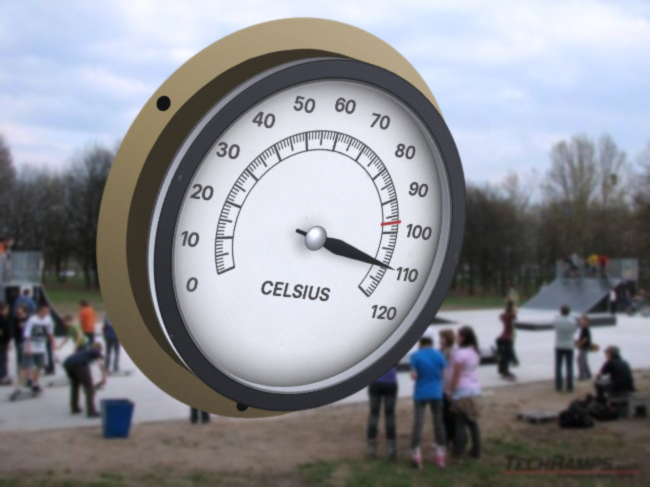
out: 110 °C
